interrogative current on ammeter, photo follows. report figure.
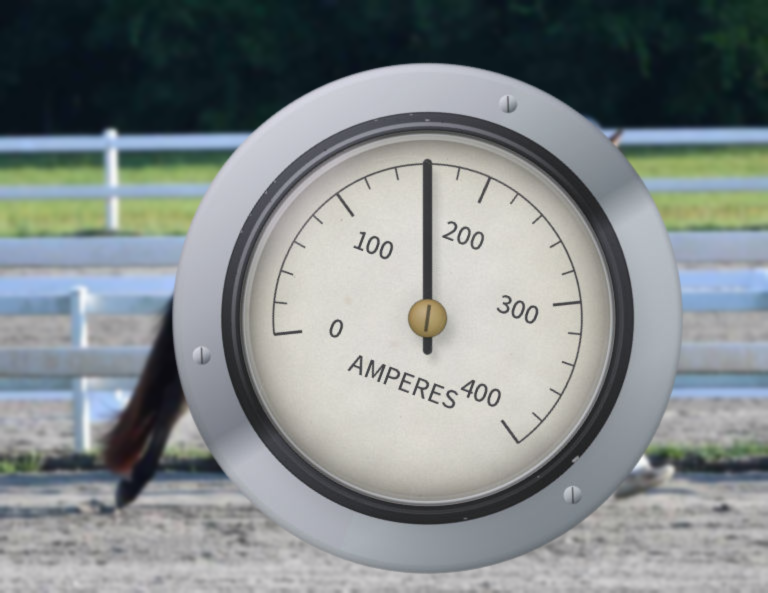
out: 160 A
